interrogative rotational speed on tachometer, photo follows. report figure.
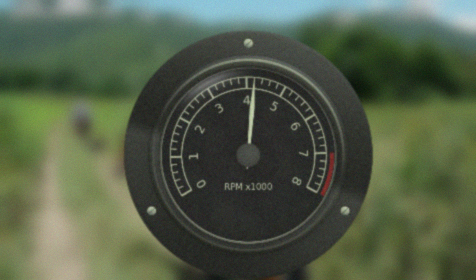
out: 4200 rpm
